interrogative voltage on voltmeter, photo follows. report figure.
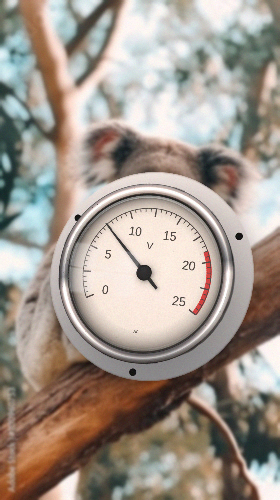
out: 7.5 V
